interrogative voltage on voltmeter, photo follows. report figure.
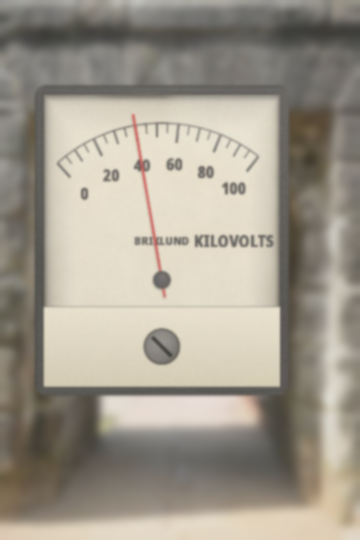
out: 40 kV
